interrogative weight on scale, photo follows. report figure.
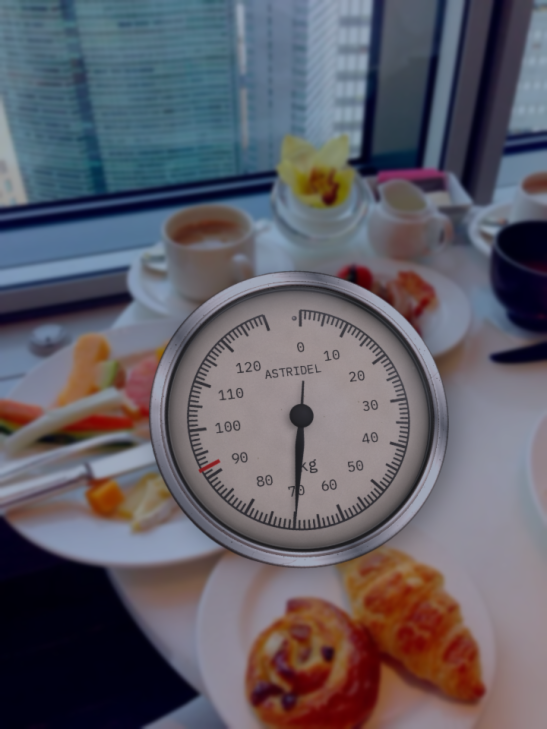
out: 70 kg
